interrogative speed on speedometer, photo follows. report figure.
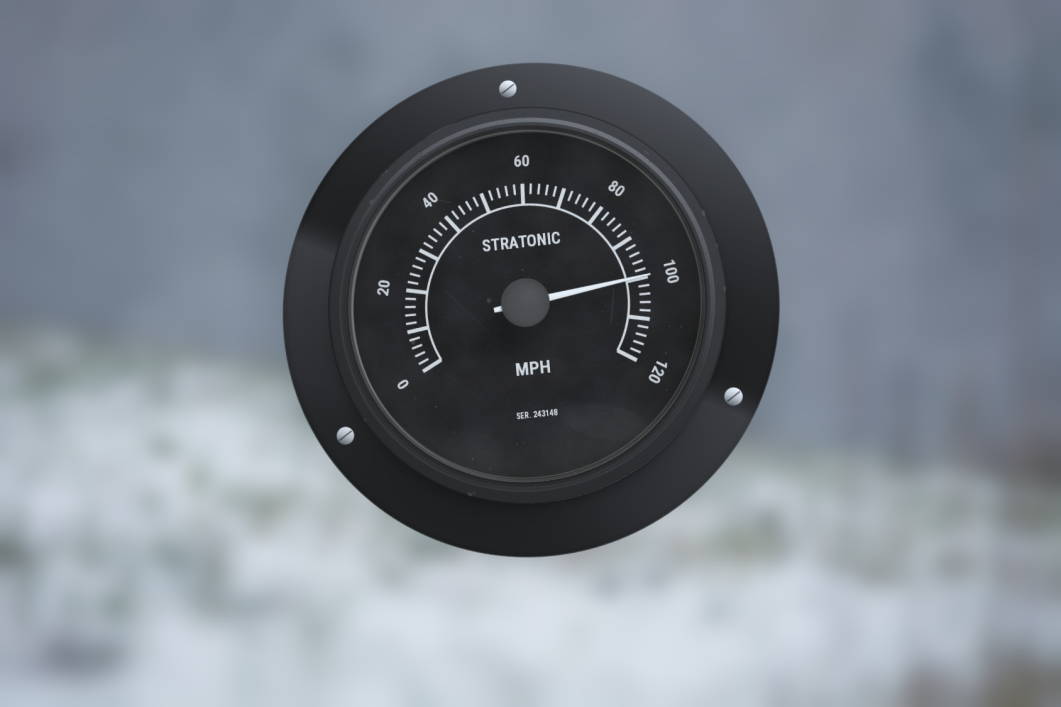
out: 100 mph
